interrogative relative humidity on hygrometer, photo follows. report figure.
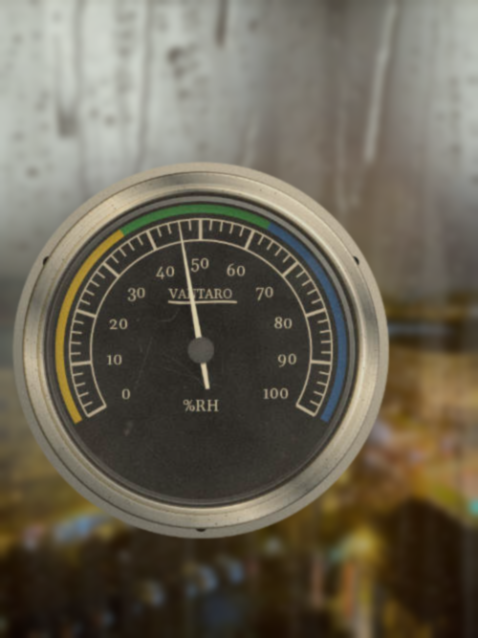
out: 46 %
